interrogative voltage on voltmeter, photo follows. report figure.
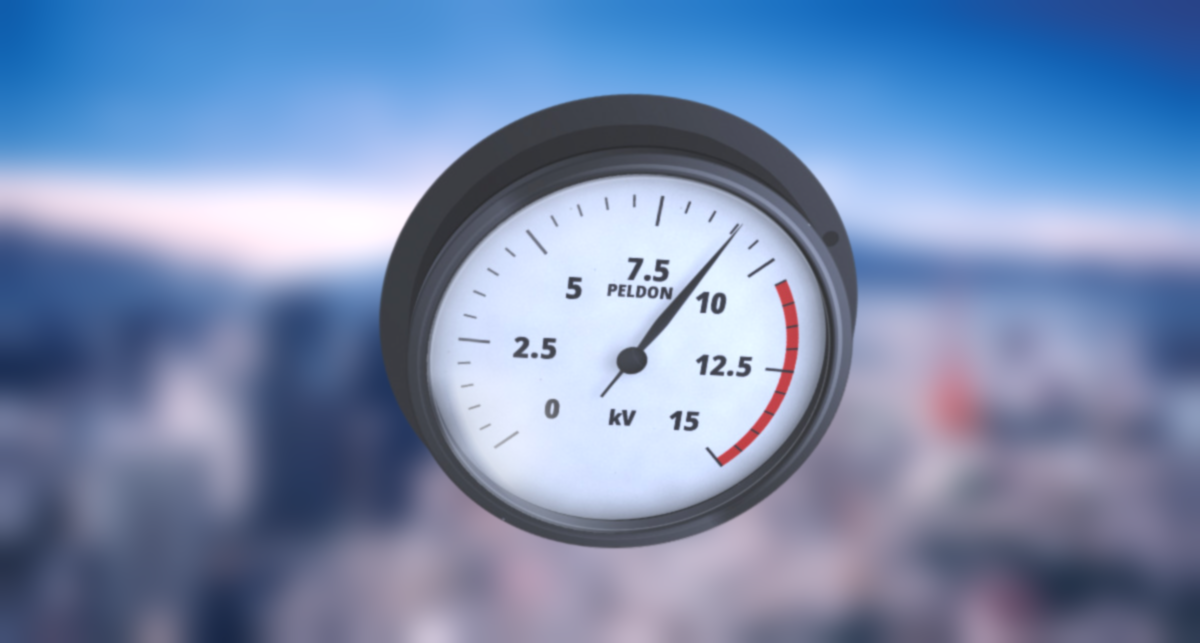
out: 9 kV
